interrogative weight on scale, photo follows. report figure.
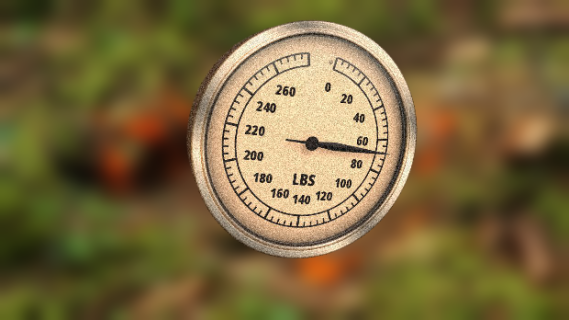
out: 68 lb
